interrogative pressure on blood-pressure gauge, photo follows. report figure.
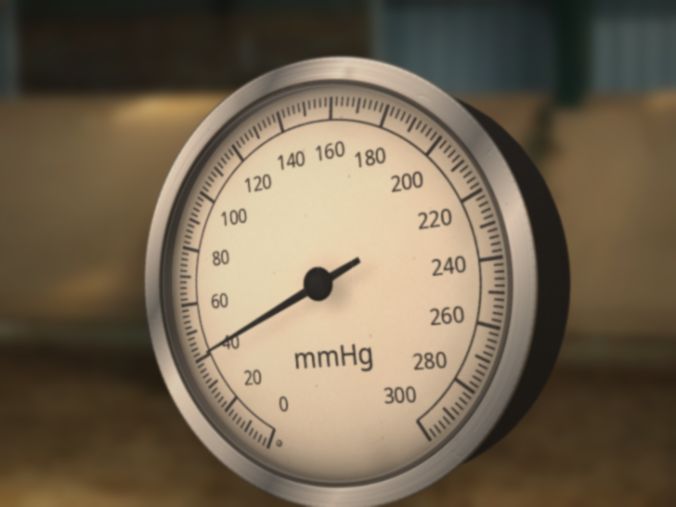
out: 40 mmHg
